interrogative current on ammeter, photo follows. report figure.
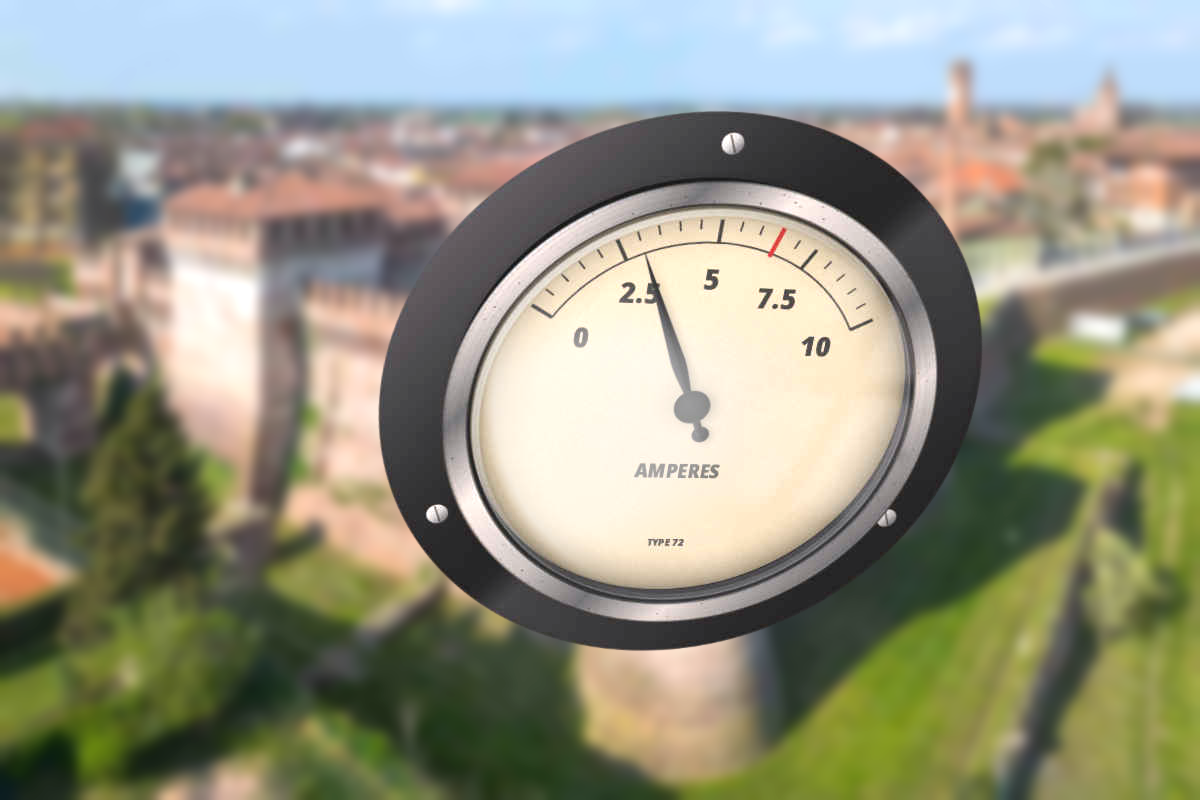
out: 3 A
